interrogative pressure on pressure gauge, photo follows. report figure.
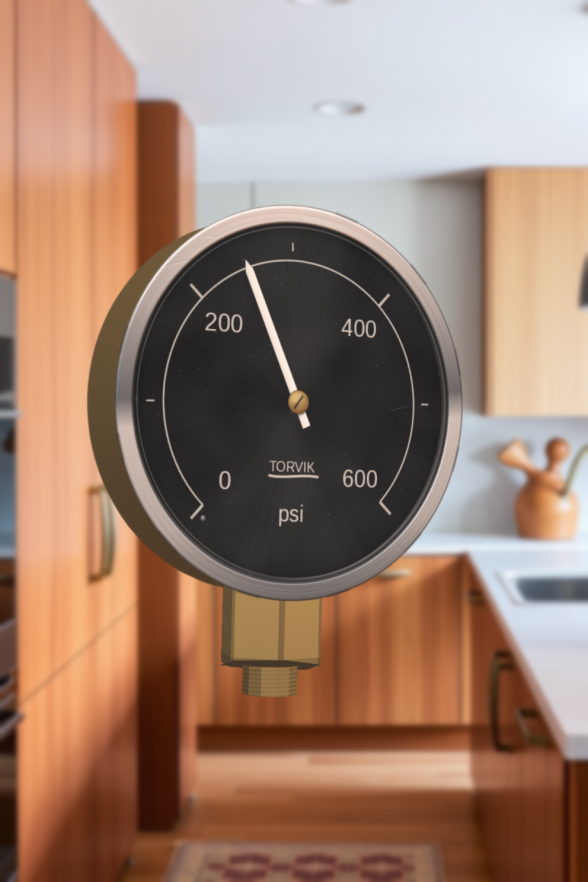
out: 250 psi
